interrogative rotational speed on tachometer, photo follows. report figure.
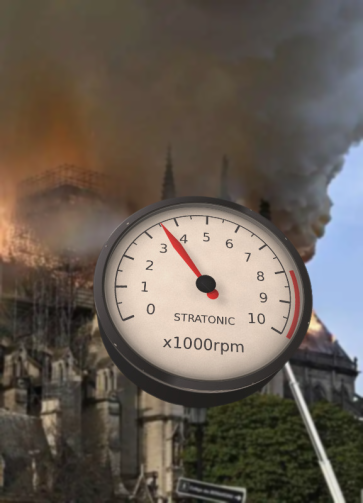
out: 3500 rpm
